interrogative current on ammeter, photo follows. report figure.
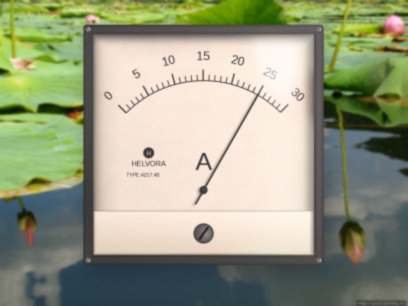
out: 25 A
